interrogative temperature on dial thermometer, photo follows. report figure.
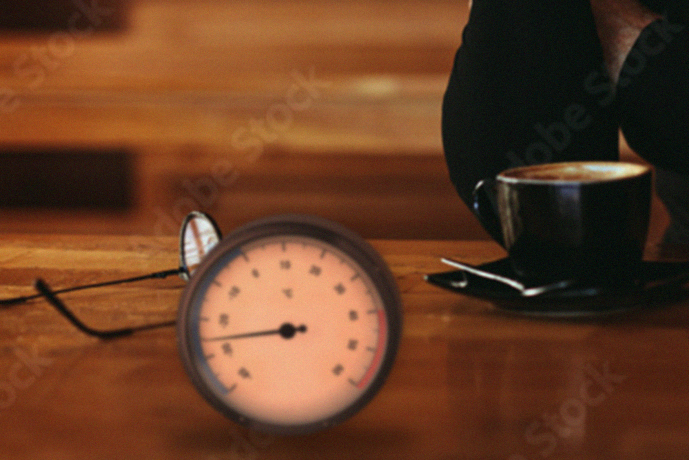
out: -25 °C
